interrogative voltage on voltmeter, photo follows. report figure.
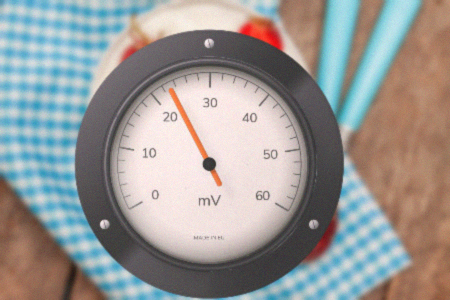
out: 23 mV
